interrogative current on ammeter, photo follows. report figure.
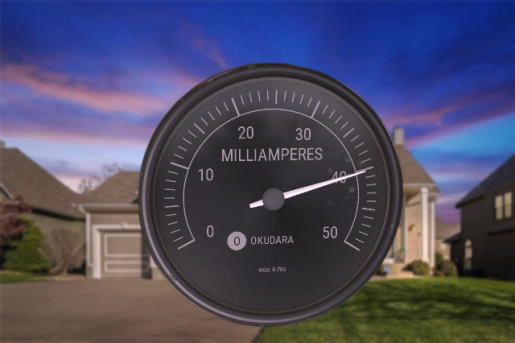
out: 40 mA
